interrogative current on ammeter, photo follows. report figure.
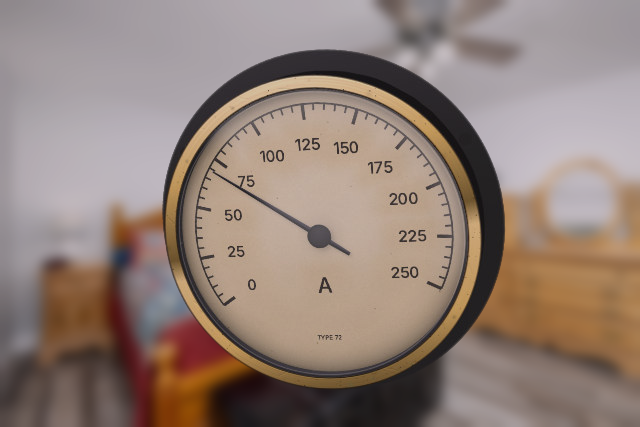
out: 70 A
